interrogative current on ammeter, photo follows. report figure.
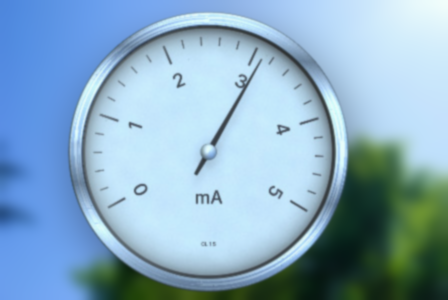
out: 3.1 mA
